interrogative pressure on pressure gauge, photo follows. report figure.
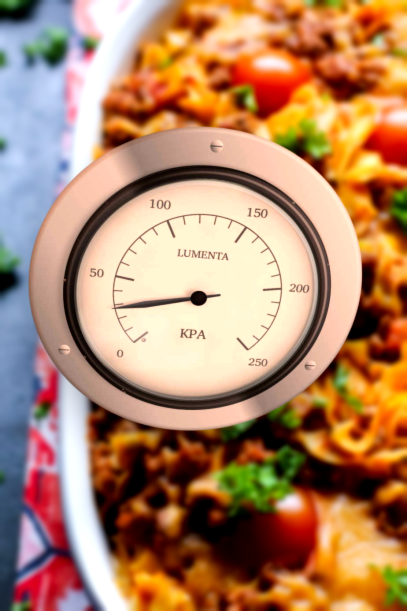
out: 30 kPa
